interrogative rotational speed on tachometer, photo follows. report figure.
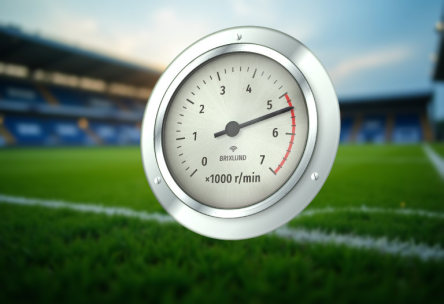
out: 5400 rpm
